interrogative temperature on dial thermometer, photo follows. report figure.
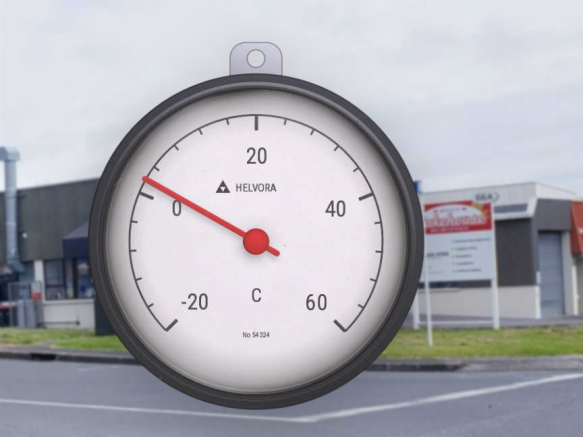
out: 2 °C
